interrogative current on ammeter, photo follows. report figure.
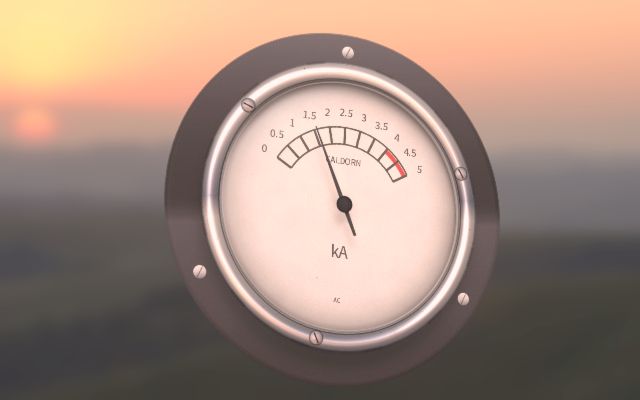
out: 1.5 kA
